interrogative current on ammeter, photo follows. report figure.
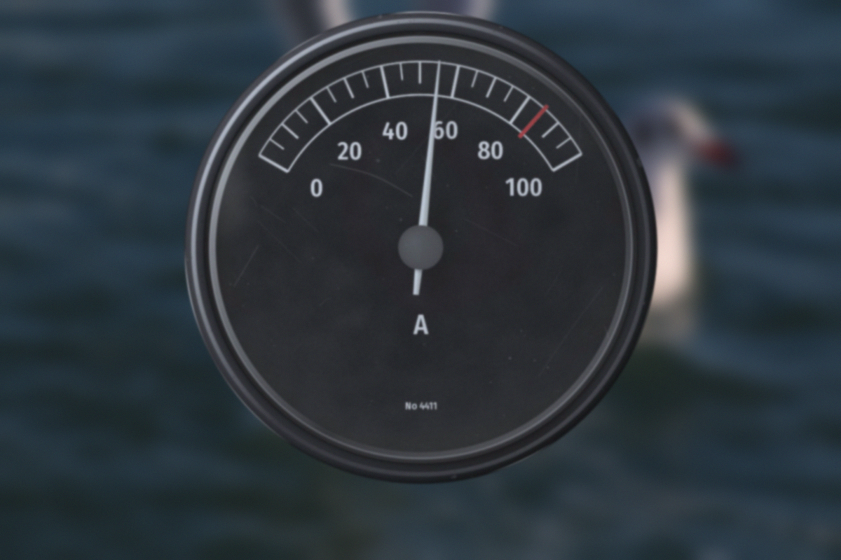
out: 55 A
